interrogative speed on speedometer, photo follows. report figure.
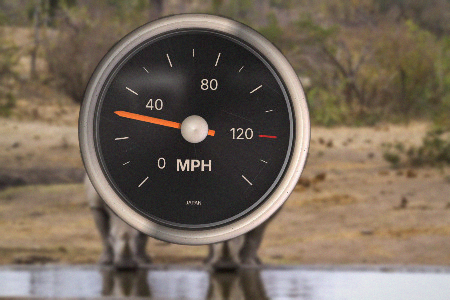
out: 30 mph
